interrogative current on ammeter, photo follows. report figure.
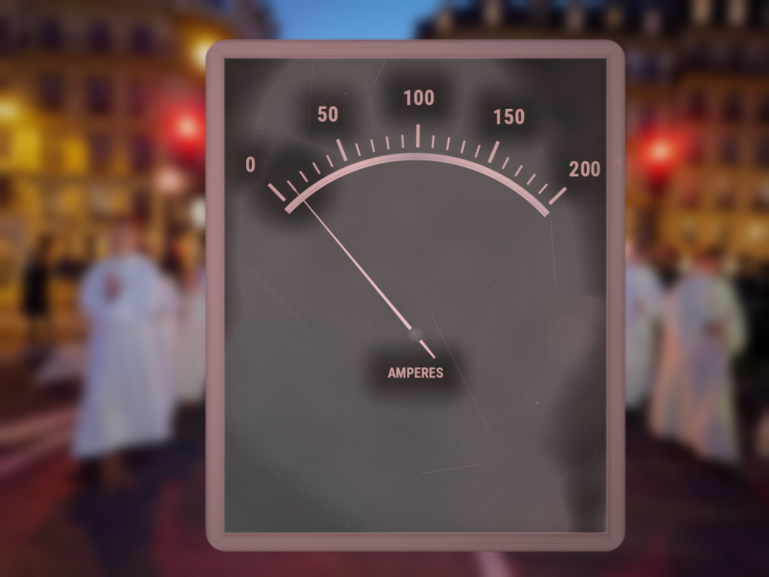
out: 10 A
